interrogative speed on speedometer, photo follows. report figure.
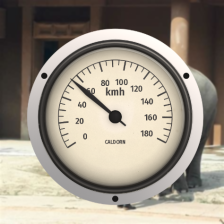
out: 55 km/h
